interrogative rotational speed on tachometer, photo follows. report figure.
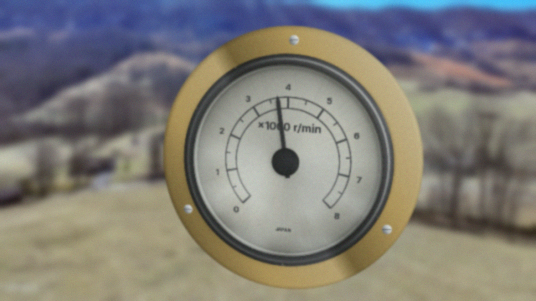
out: 3750 rpm
